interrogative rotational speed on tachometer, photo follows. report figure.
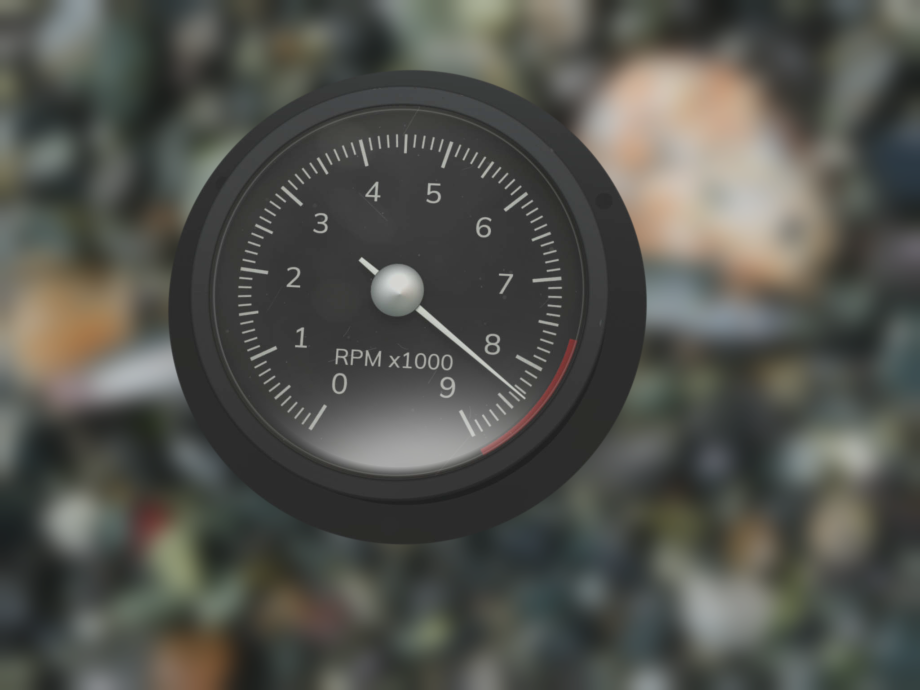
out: 8350 rpm
